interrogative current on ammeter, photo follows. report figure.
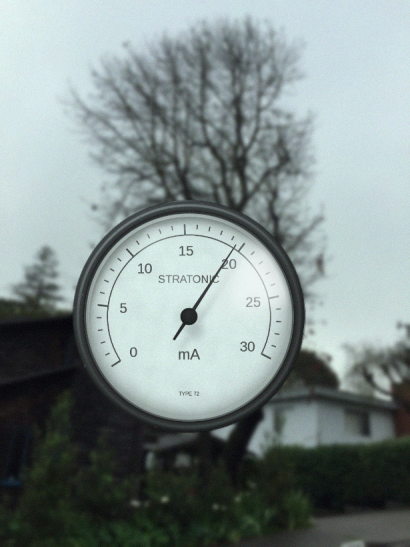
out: 19.5 mA
